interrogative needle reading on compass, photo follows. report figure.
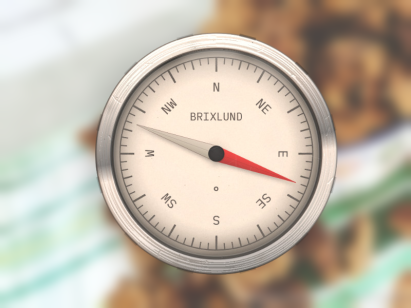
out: 110 °
